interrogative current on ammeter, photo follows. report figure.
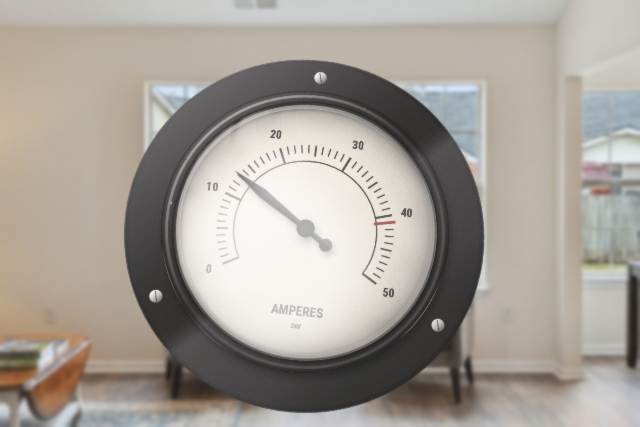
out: 13 A
